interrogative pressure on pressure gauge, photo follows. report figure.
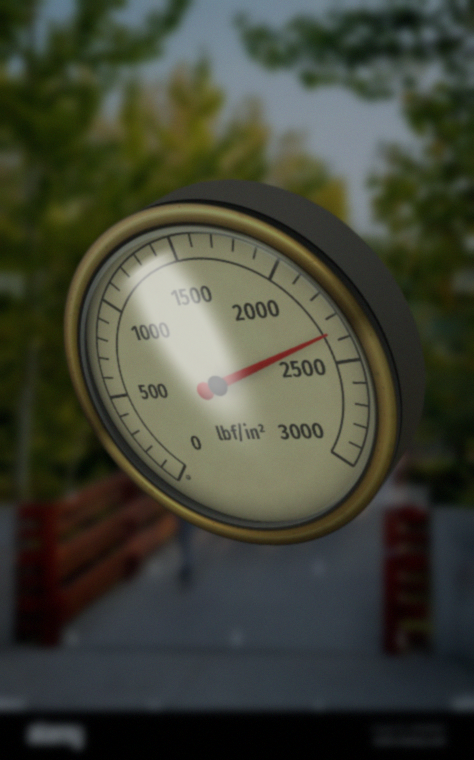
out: 2350 psi
